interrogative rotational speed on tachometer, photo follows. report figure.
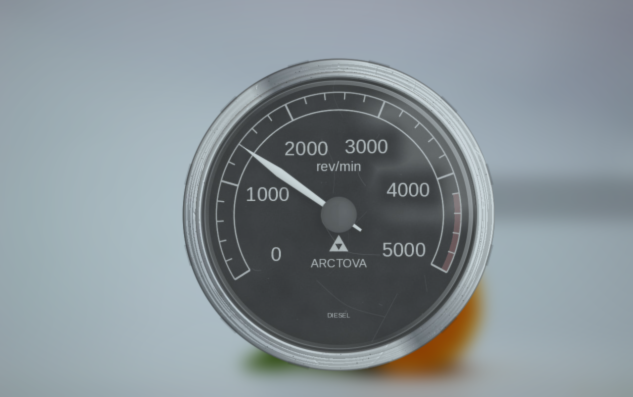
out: 1400 rpm
